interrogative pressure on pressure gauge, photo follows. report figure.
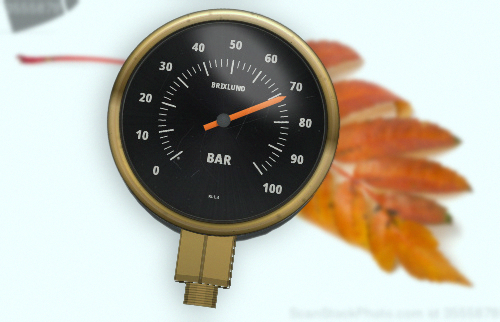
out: 72 bar
